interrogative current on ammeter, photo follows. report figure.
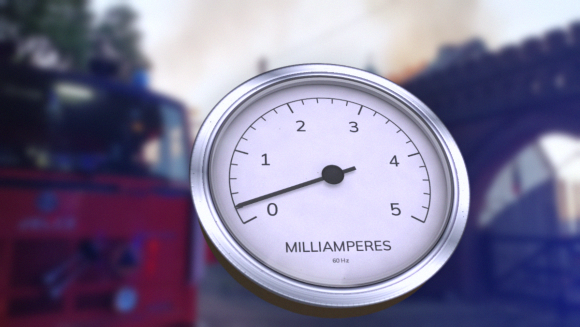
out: 0.2 mA
